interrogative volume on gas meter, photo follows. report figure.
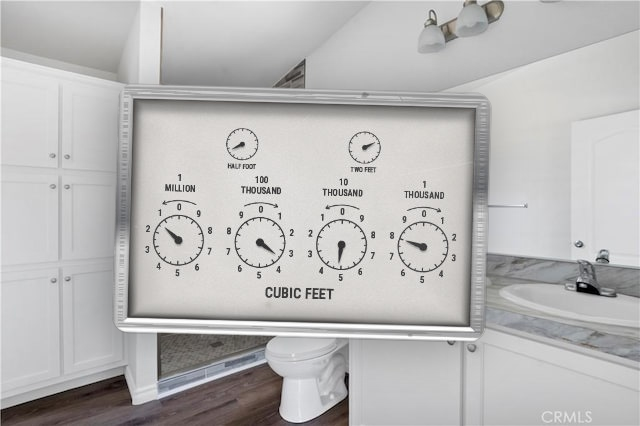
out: 134800 ft³
